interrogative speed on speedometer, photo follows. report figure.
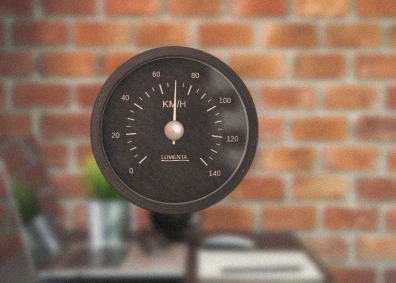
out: 70 km/h
